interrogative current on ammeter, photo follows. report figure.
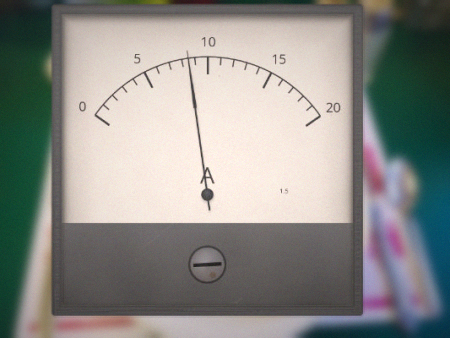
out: 8.5 A
